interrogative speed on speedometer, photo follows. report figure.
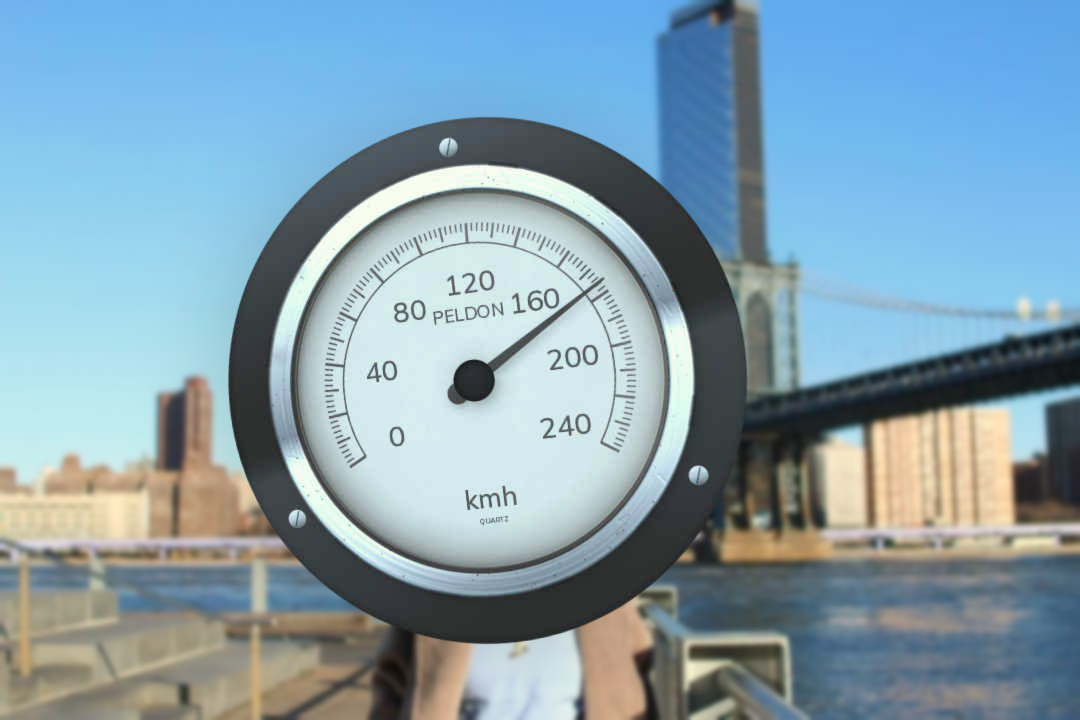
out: 176 km/h
